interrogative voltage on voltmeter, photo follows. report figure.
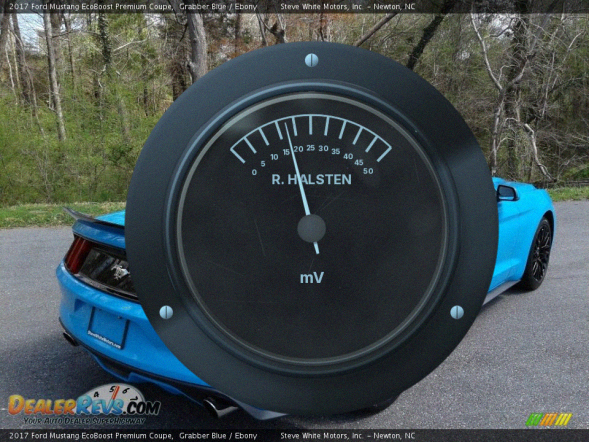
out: 17.5 mV
